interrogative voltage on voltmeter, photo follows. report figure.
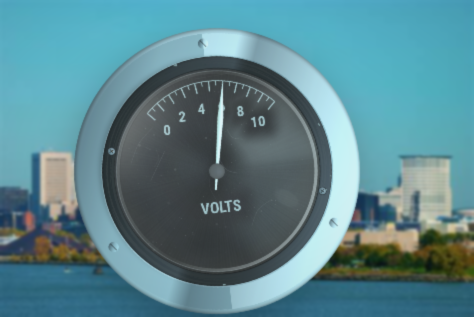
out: 6 V
